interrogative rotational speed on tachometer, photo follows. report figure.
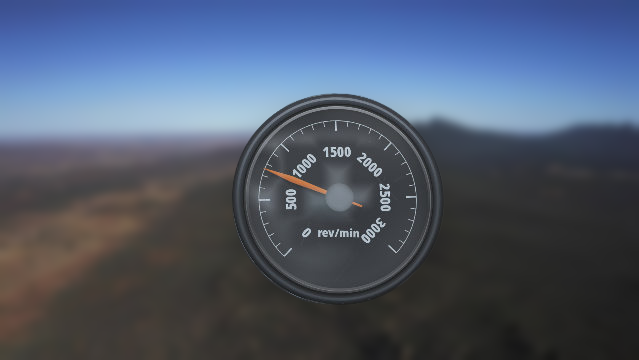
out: 750 rpm
